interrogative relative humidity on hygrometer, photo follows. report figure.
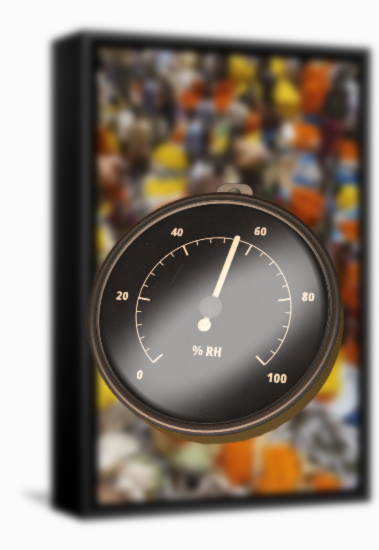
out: 56 %
